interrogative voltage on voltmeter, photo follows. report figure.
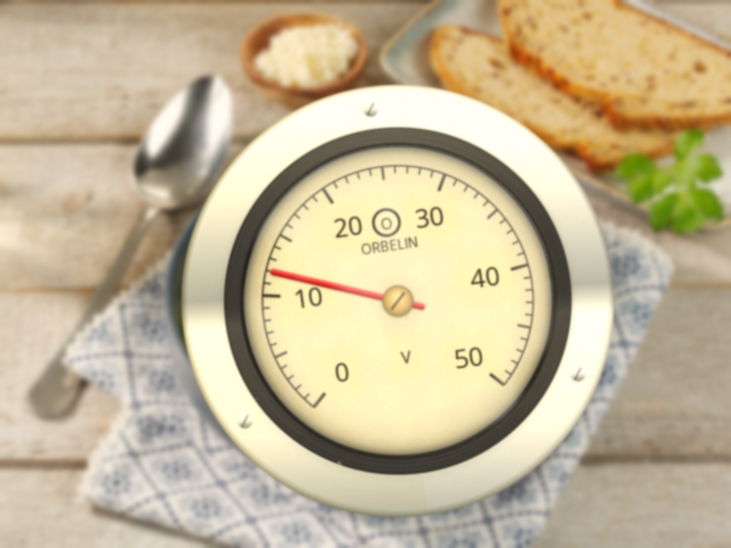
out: 12 V
